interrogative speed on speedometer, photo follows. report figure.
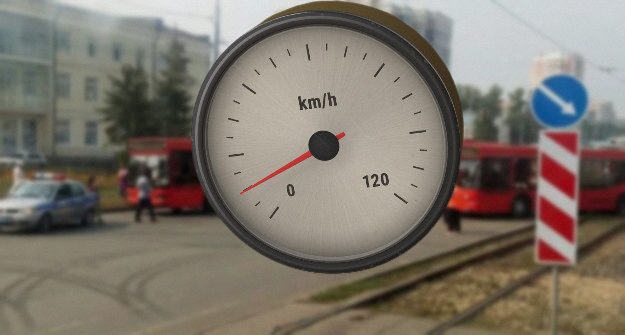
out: 10 km/h
